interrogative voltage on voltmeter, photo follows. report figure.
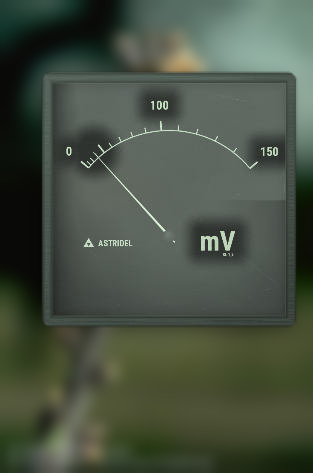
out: 40 mV
